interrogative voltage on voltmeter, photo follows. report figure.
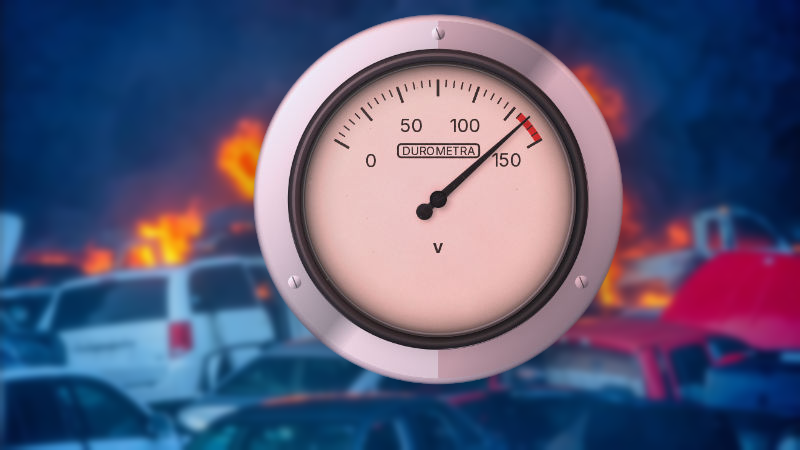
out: 135 V
